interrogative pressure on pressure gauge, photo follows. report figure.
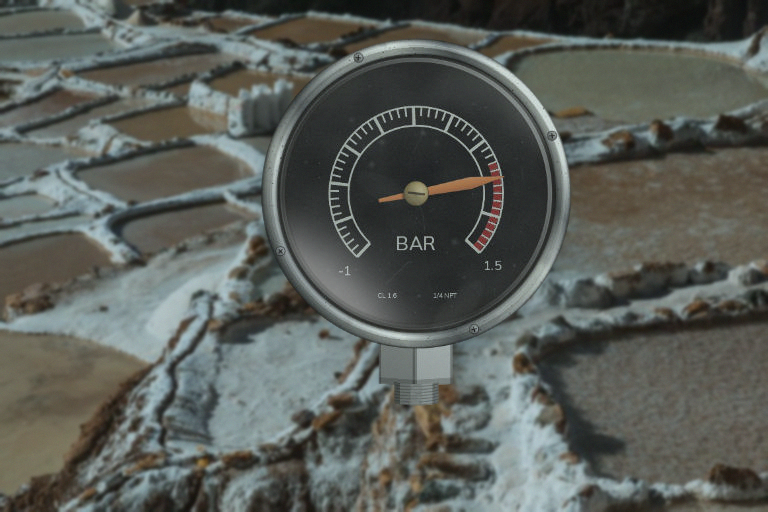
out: 1 bar
